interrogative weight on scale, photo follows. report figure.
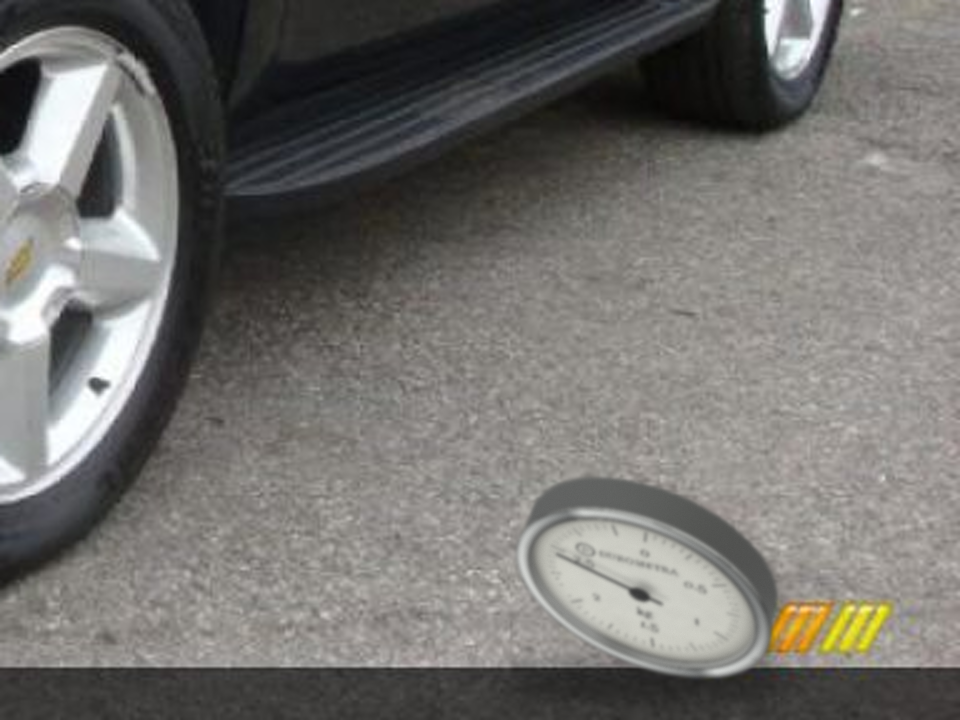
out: 2.5 kg
